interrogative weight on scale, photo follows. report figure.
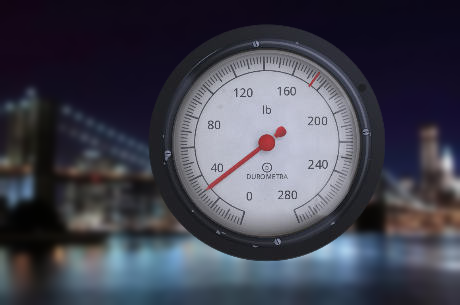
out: 30 lb
